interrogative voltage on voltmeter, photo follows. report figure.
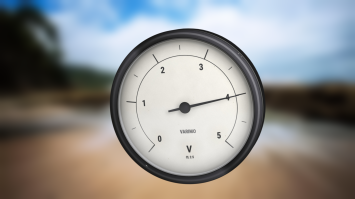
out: 4 V
